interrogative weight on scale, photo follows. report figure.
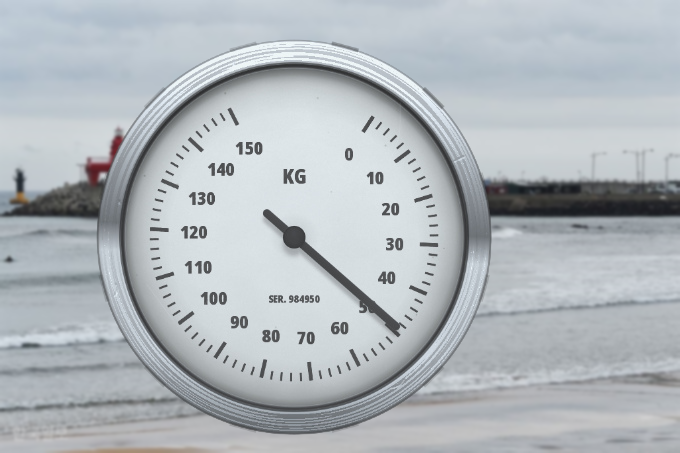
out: 49 kg
